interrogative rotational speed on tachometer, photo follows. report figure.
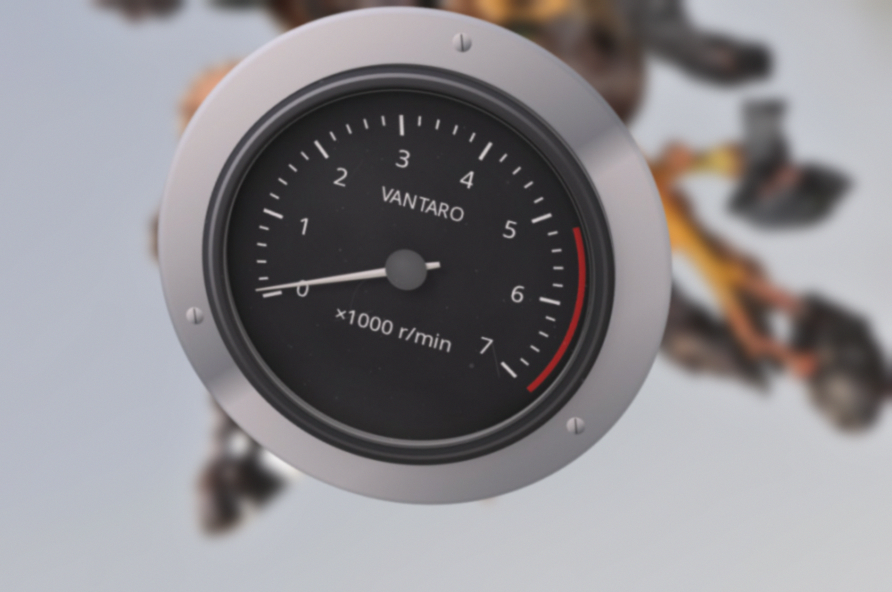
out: 100 rpm
